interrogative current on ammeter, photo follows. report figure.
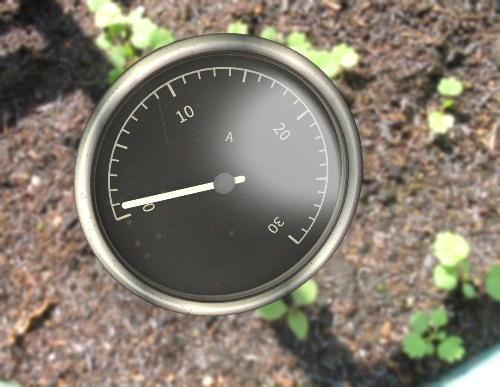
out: 1 A
